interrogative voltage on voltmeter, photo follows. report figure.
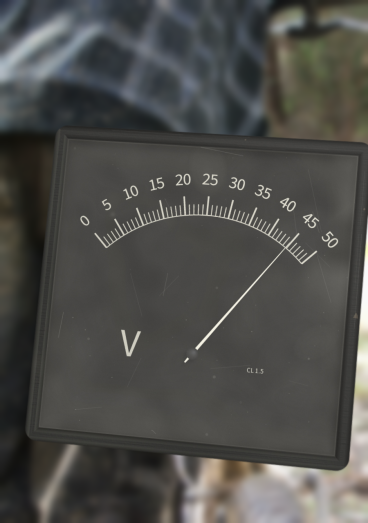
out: 45 V
